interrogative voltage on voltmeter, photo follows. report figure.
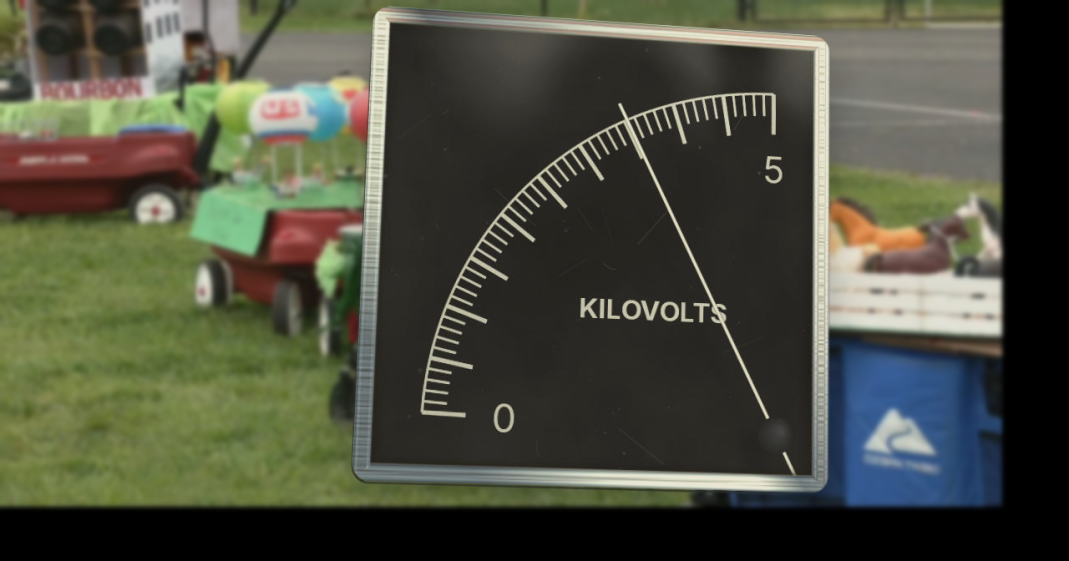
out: 3.5 kV
